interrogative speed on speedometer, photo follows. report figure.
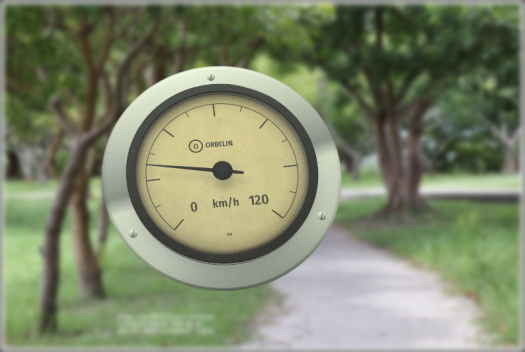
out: 25 km/h
